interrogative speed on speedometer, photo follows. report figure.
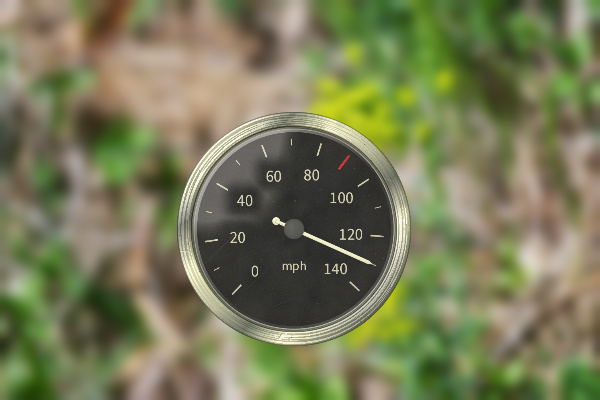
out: 130 mph
